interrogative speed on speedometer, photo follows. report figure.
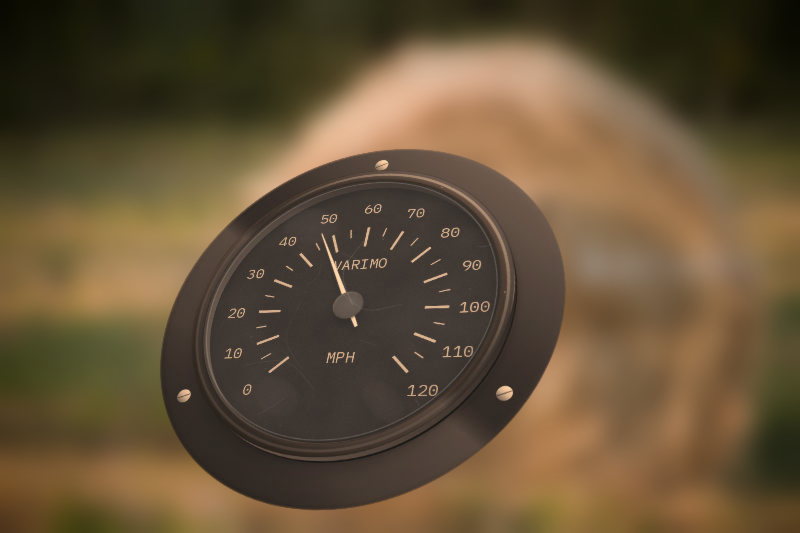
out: 47.5 mph
